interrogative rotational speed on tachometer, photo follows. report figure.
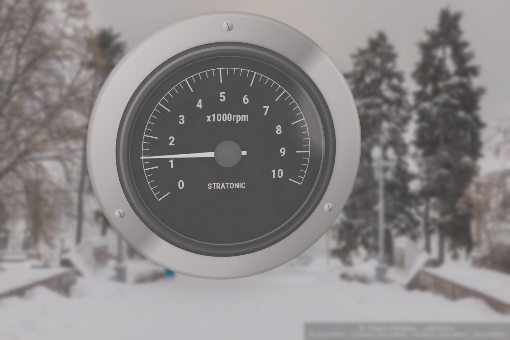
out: 1400 rpm
